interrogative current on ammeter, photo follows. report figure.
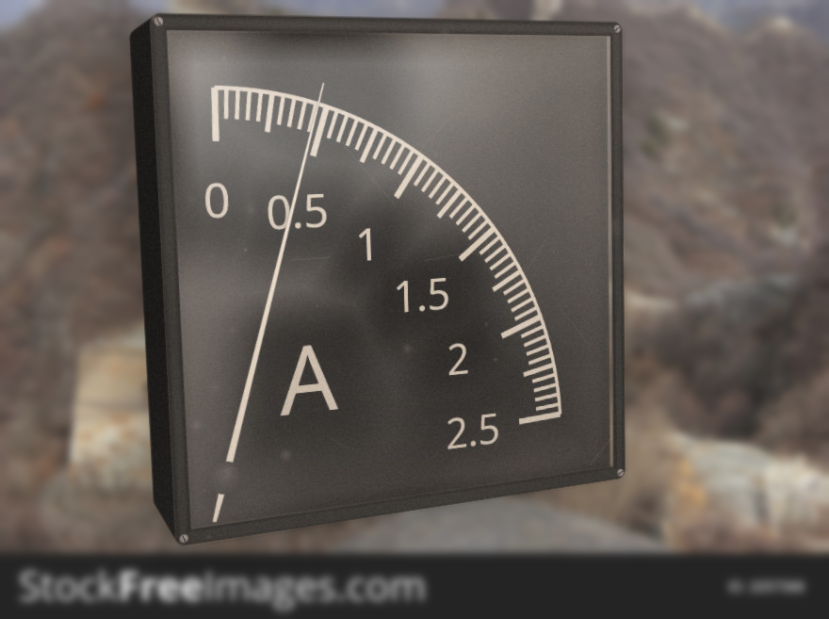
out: 0.45 A
